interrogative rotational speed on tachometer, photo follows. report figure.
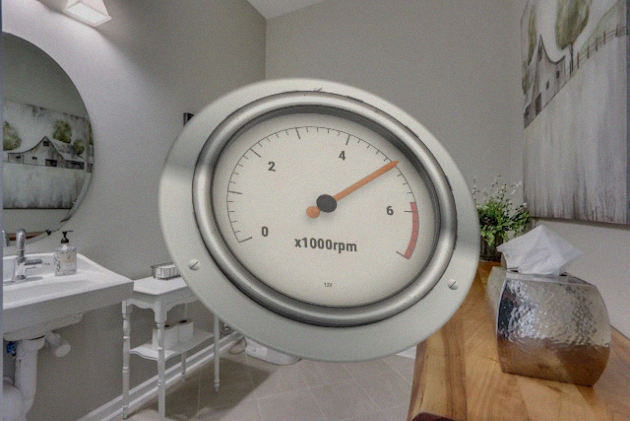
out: 5000 rpm
